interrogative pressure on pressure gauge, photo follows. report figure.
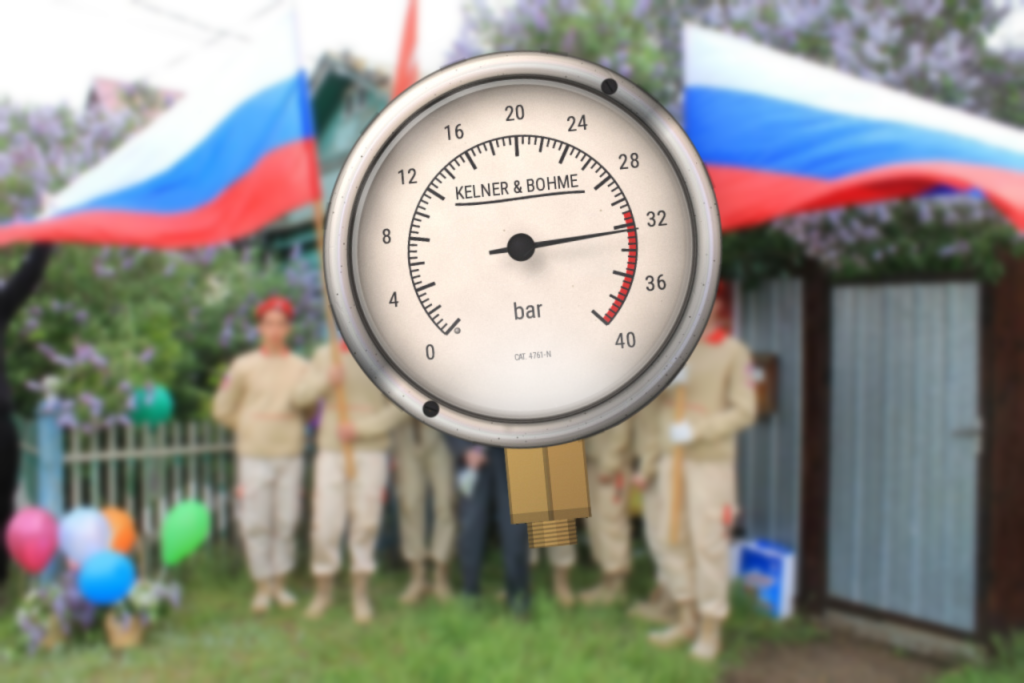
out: 32.5 bar
